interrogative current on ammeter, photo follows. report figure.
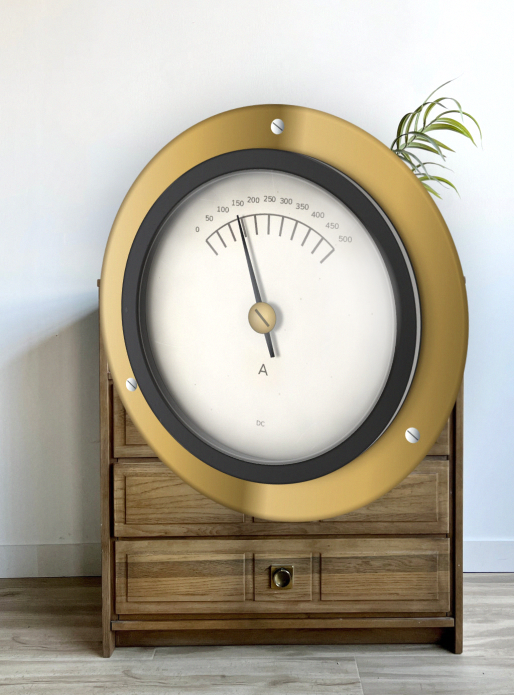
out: 150 A
